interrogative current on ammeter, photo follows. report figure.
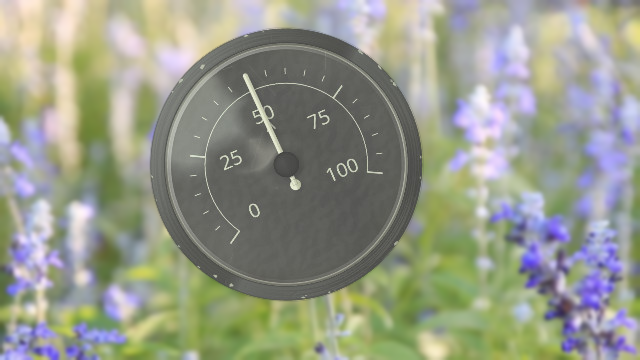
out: 50 A
